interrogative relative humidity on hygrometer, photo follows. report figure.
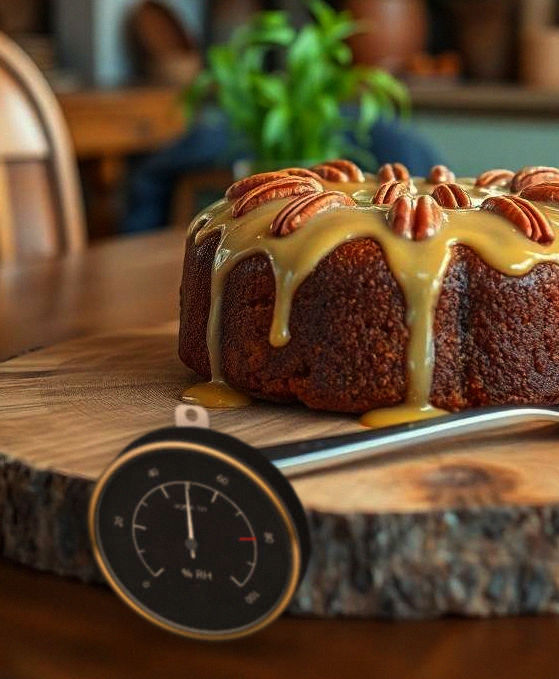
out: 50 %
